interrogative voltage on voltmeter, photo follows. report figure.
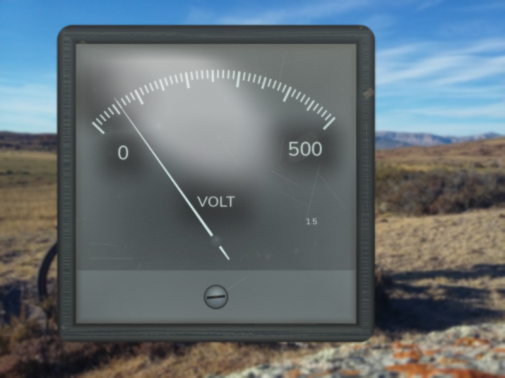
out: 60 V
